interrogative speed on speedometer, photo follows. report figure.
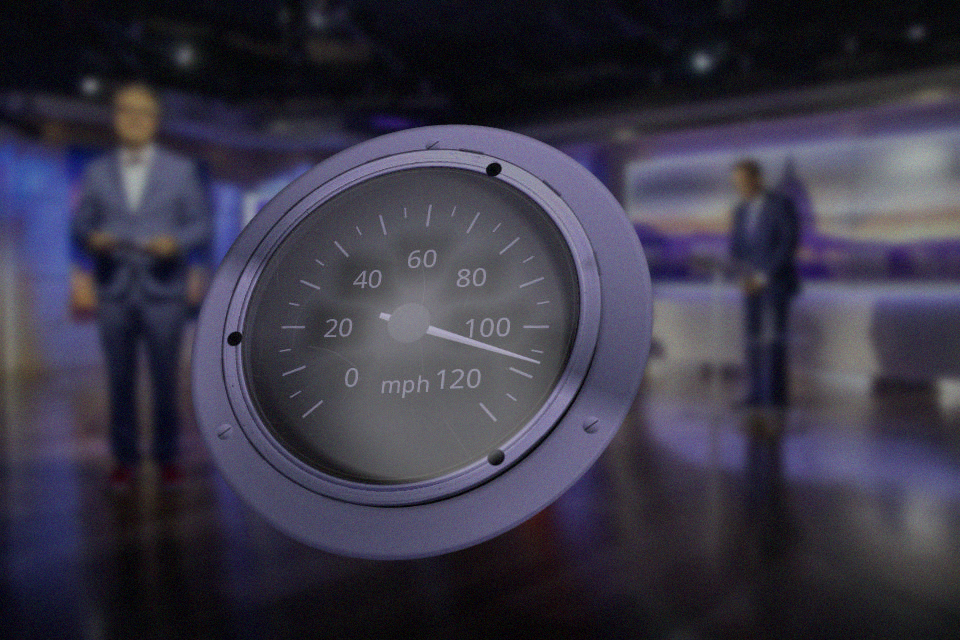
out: 107.5 mph
